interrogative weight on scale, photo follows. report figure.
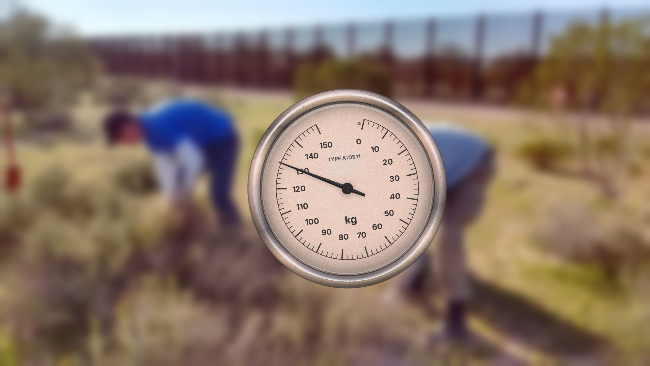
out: 130 kg
